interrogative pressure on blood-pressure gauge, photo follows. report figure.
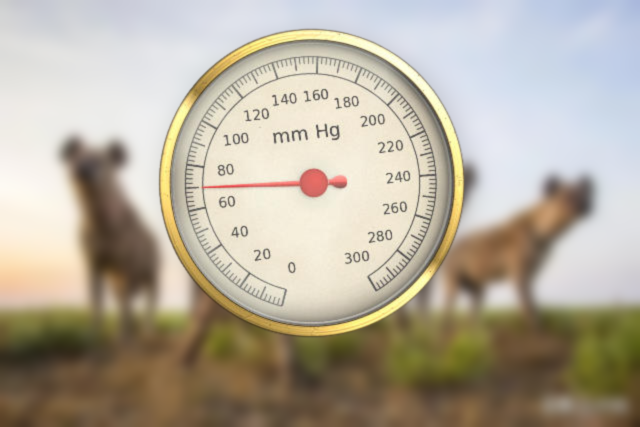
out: 70 mmHg
